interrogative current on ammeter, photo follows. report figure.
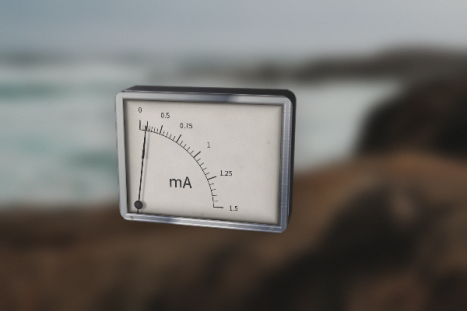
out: 0.25 mA
